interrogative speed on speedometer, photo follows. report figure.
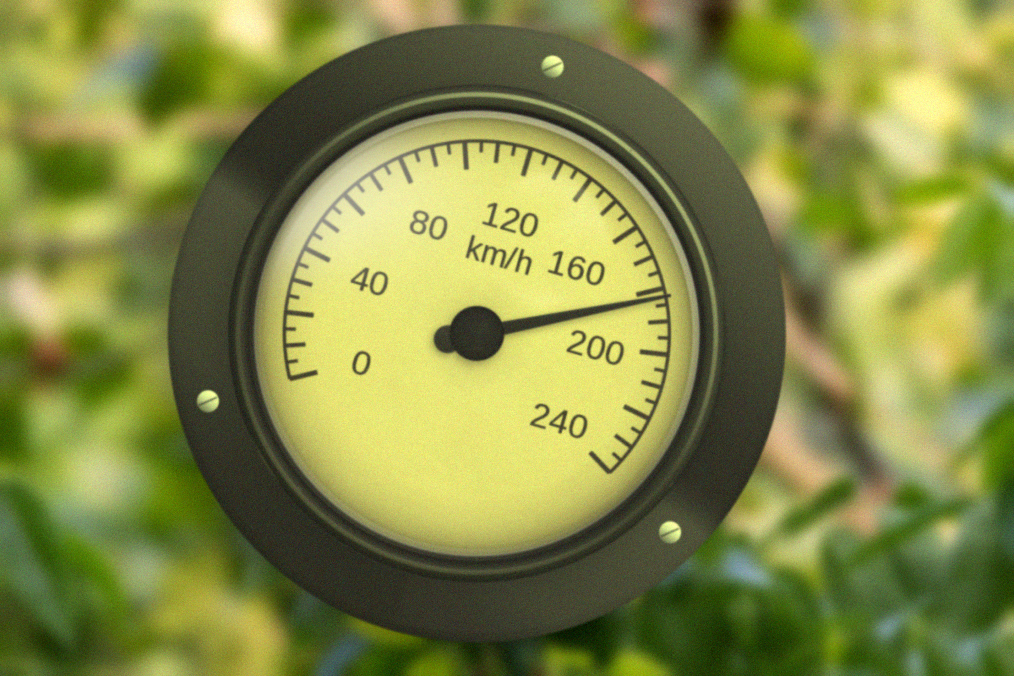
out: 182.5 km/h
